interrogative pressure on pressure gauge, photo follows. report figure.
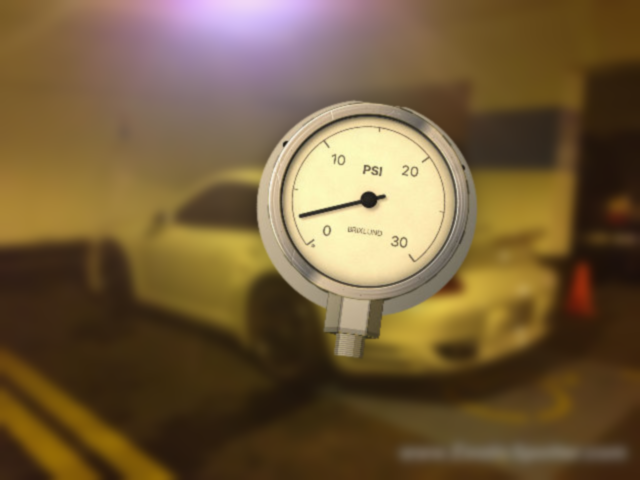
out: 2.5 psi
